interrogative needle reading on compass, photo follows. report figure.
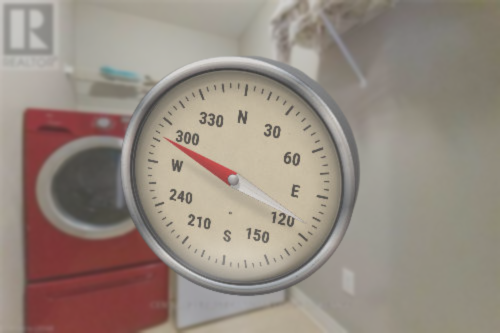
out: 290 °
